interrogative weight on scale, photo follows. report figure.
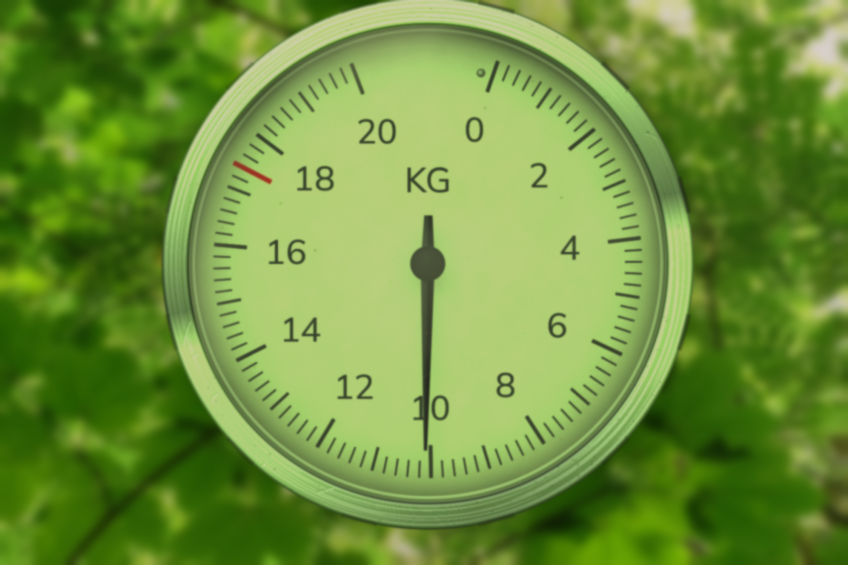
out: 10.1 kg
